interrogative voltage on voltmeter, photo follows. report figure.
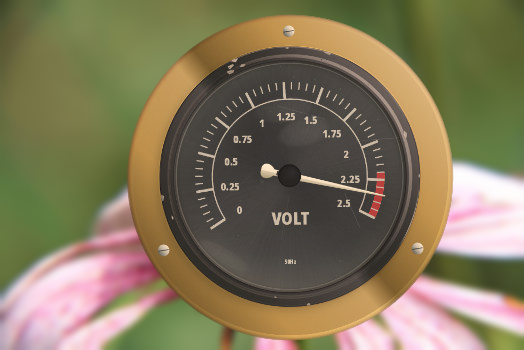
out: 2.35 V
